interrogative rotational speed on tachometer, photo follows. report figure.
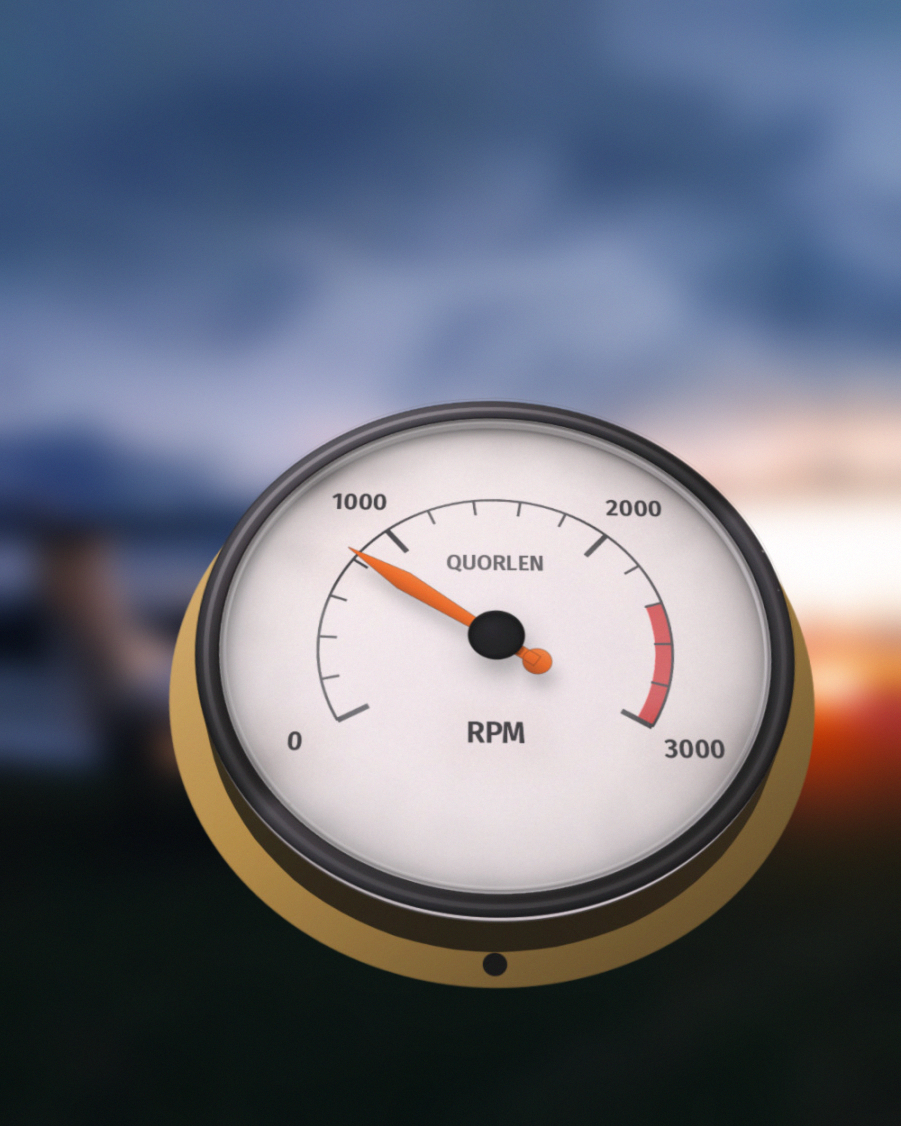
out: 800 rpm
